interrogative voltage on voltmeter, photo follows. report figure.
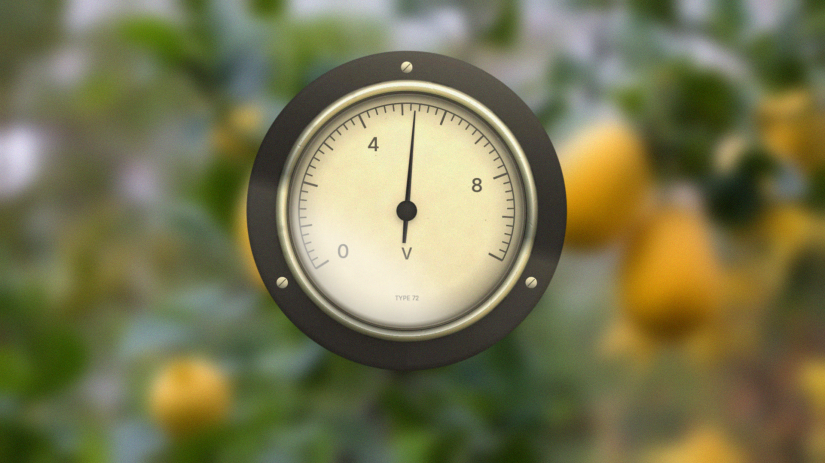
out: 5.3 V
